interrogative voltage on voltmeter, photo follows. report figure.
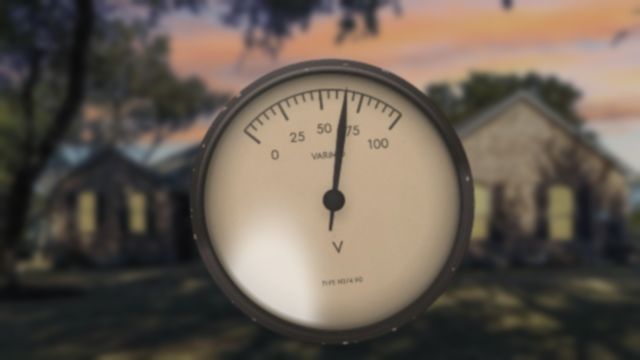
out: 65 V
